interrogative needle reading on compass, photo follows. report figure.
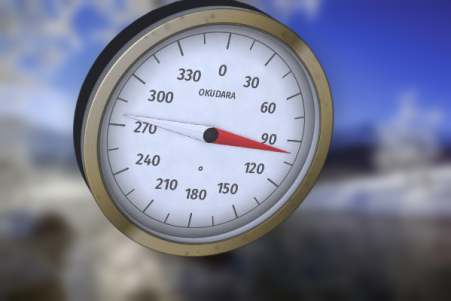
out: 97.5 °
